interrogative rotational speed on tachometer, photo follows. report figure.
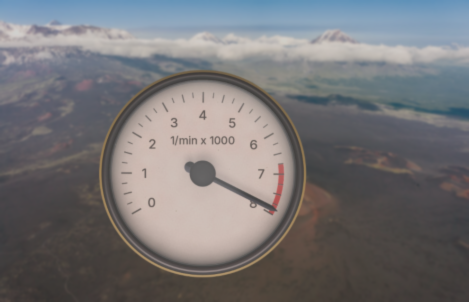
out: 7875 rpm
